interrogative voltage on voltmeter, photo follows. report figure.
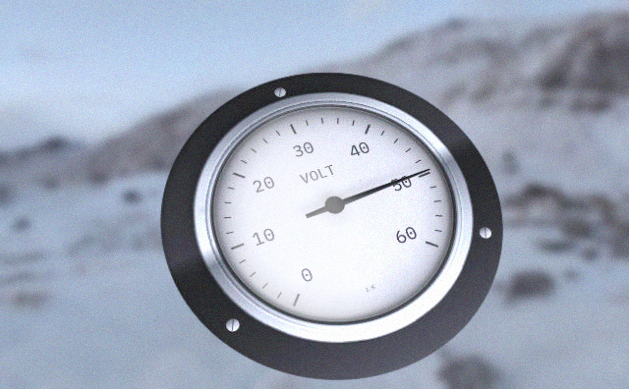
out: 50 V
